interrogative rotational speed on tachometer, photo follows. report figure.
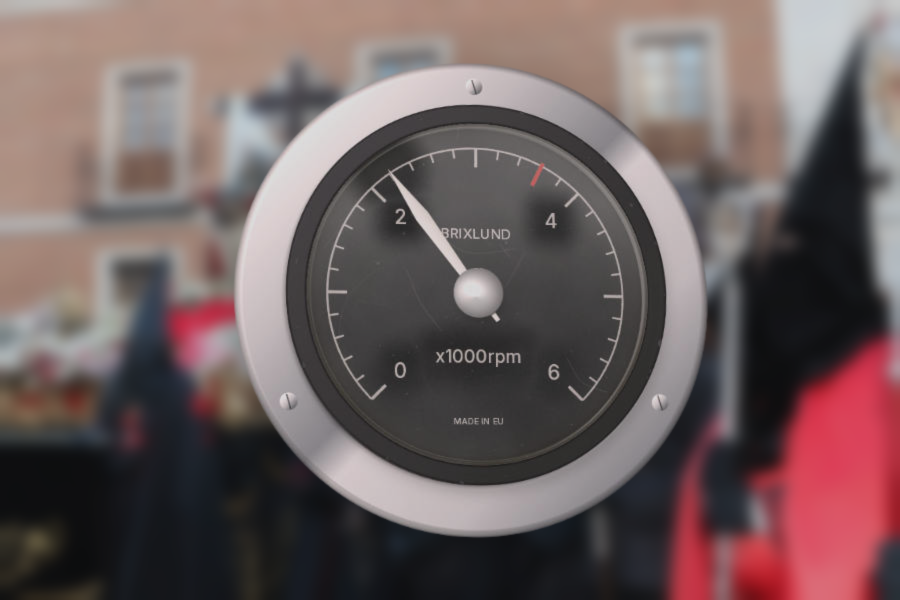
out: 2200 rpm
